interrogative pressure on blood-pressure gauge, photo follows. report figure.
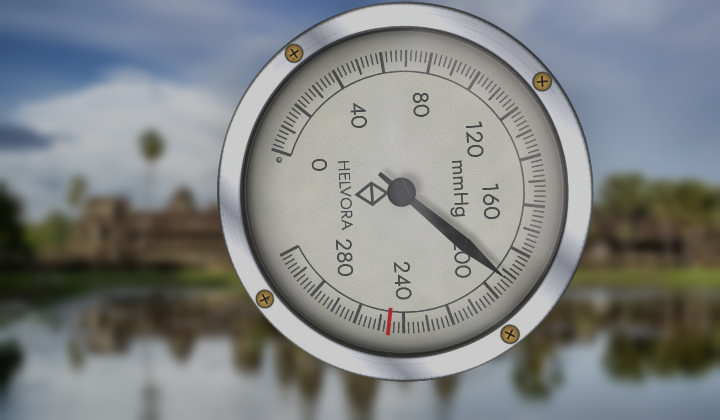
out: 192 mmHg
